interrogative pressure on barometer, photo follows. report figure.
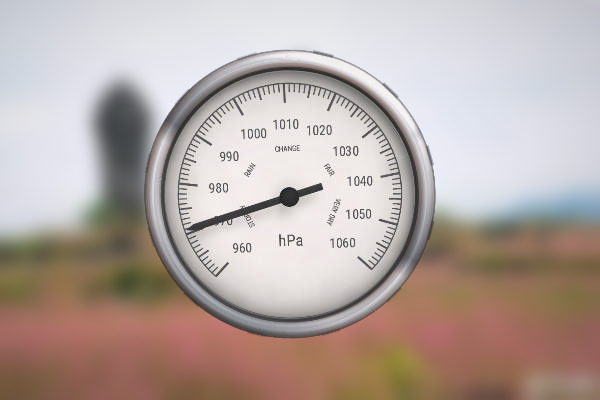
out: 971 hPa
